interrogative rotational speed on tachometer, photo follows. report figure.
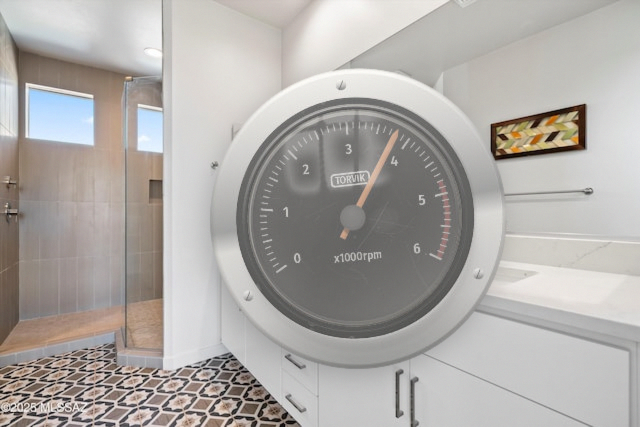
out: 3800 rpm
